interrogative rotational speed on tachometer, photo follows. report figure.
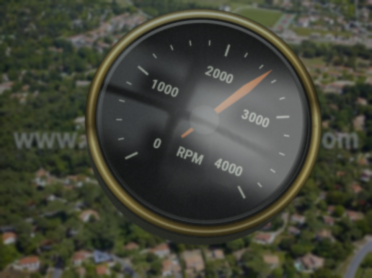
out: 2500 rpm
